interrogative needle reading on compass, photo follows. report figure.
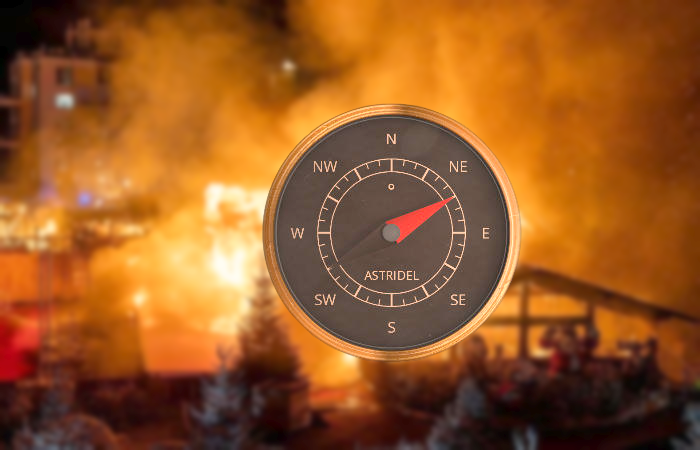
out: 60 °
